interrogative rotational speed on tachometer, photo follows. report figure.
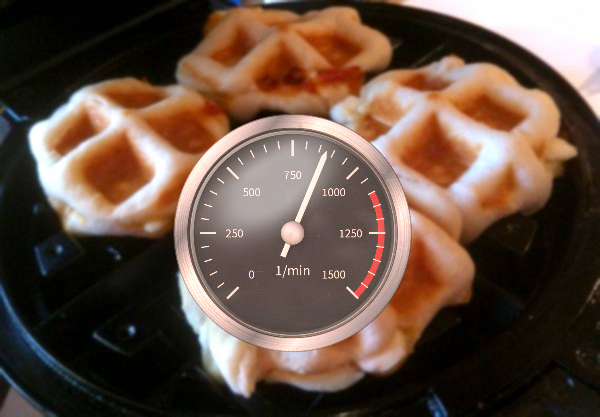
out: 875 rpm
